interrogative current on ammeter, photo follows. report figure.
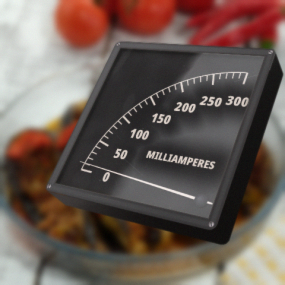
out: 10 mA
